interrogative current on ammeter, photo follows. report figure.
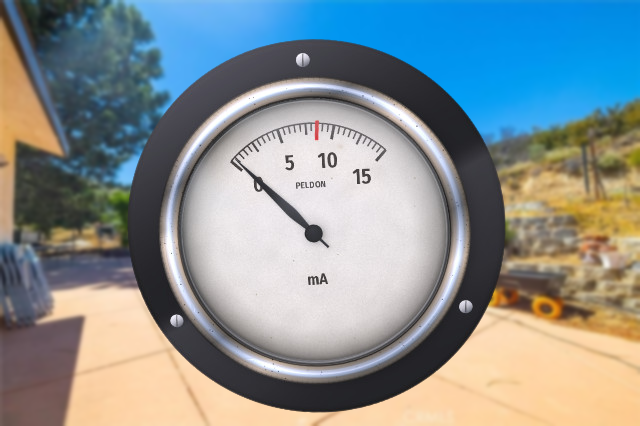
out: 0.5 mA
